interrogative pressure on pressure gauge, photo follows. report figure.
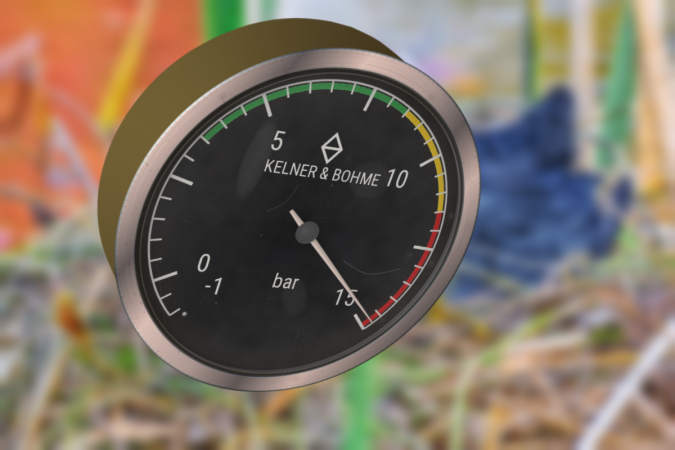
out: 14.75 bar
